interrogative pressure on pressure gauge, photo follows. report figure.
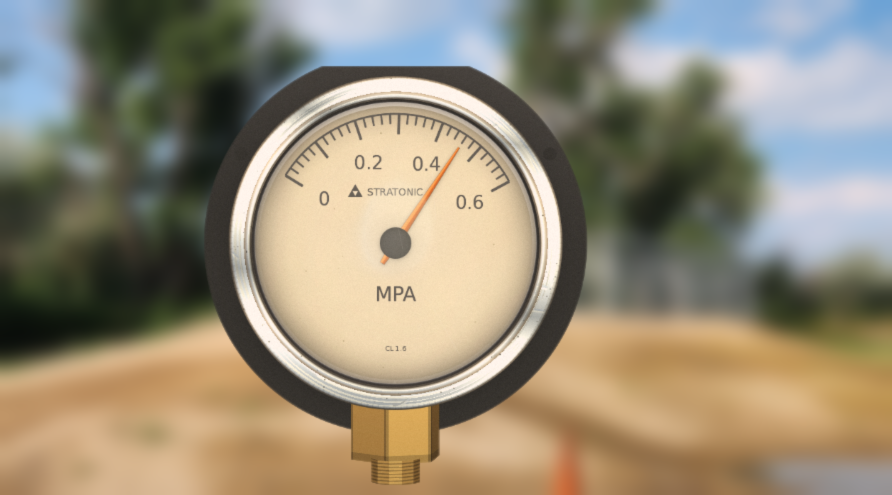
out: 0.46 MPa
